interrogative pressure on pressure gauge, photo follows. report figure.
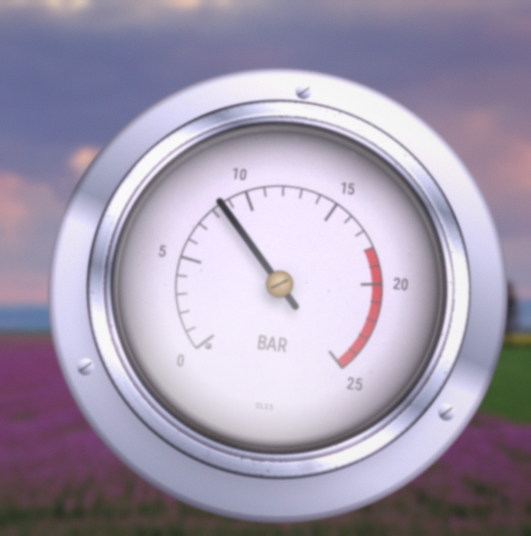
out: 8.5 bar
